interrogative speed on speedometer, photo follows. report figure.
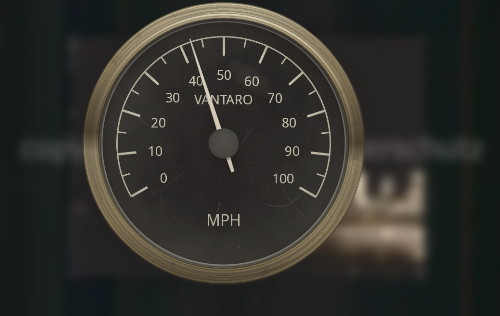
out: 42.5 mph
